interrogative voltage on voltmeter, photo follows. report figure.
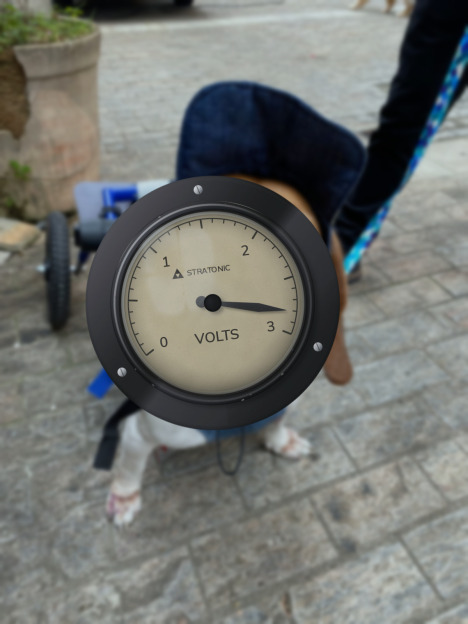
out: 2.8 V
